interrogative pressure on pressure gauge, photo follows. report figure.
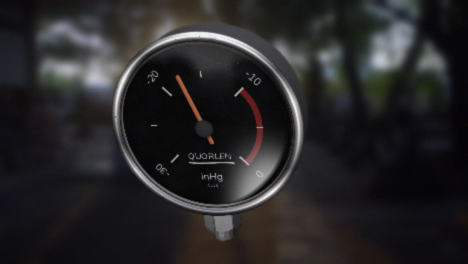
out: -17.5 inHg
